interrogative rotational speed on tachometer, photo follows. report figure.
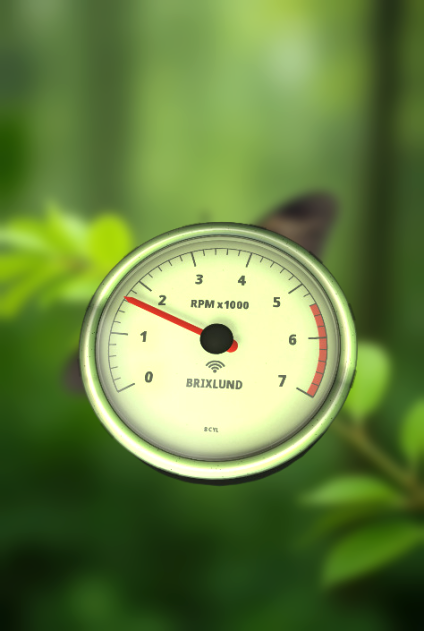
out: 1600 rpm
